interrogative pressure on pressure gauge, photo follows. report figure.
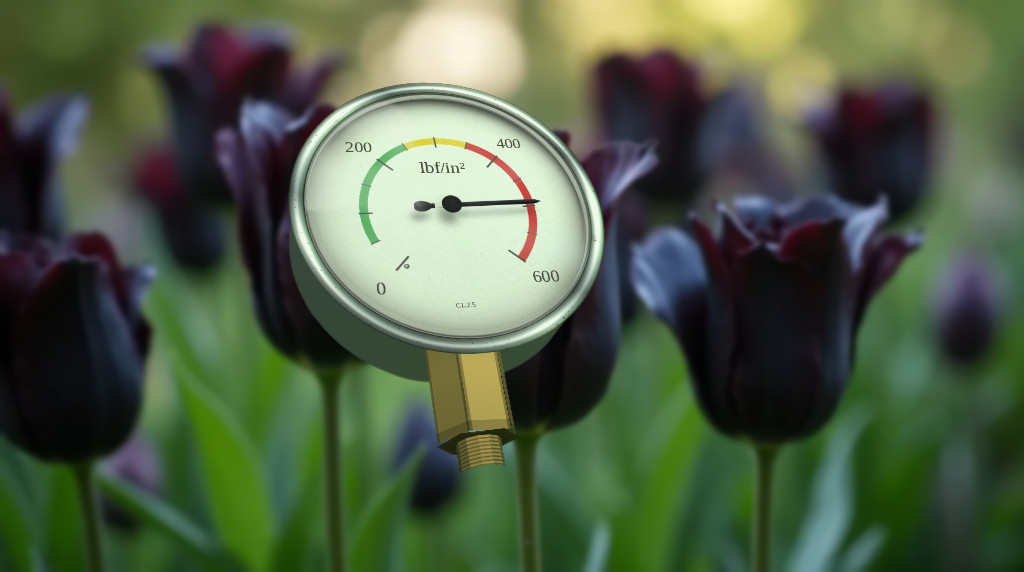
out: 500 psi
